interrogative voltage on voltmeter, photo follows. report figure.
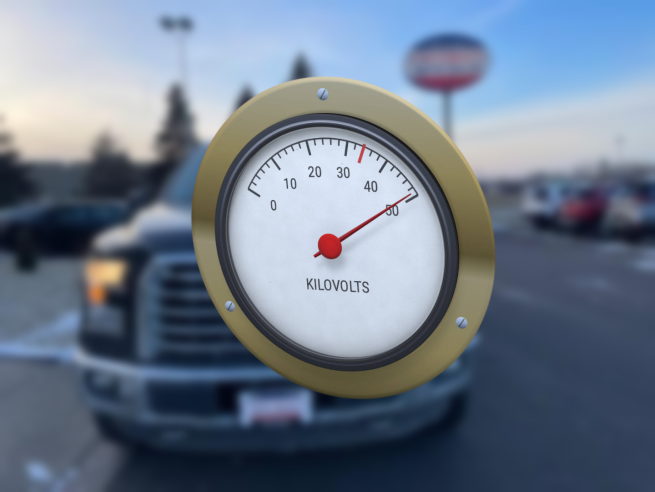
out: 49 kV
